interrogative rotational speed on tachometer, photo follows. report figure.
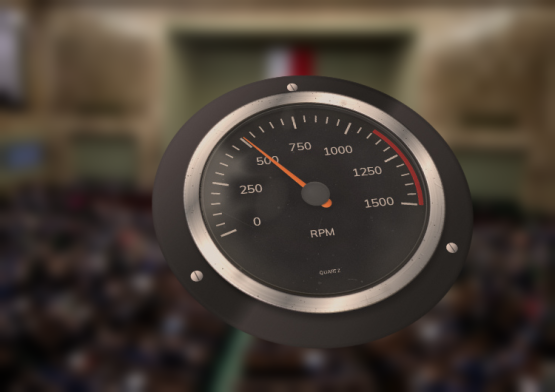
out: 500 rpm
